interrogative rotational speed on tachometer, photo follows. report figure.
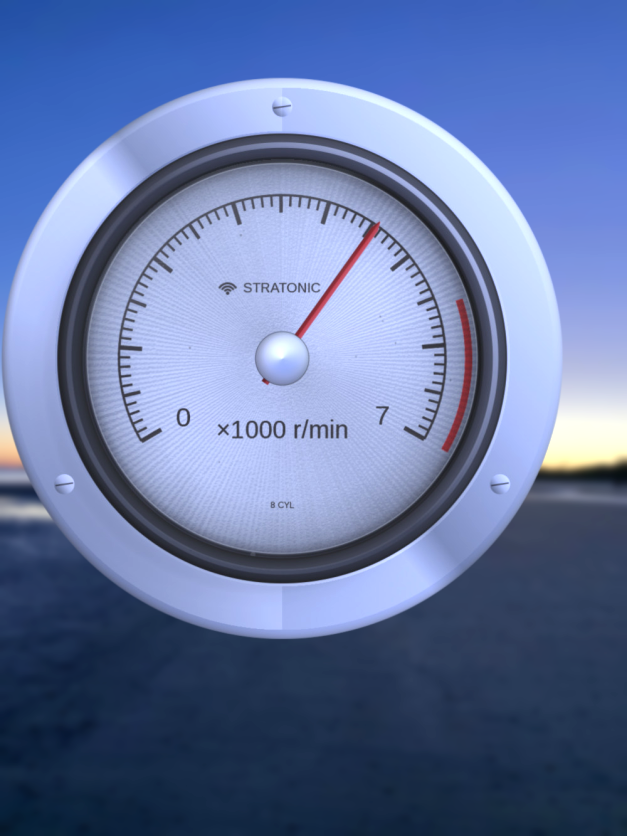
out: 4550 rpm
